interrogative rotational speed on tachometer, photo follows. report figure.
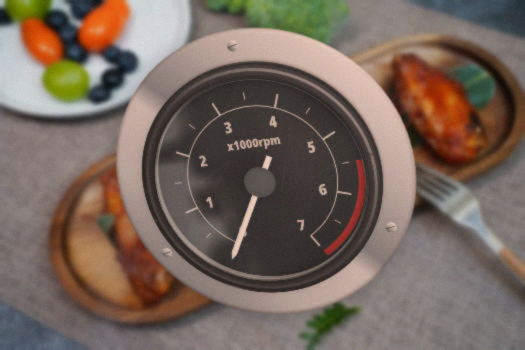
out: 0 rpm
